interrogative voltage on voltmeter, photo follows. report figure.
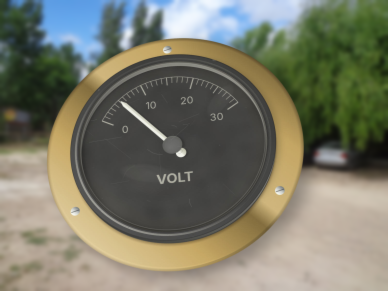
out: 5 V
